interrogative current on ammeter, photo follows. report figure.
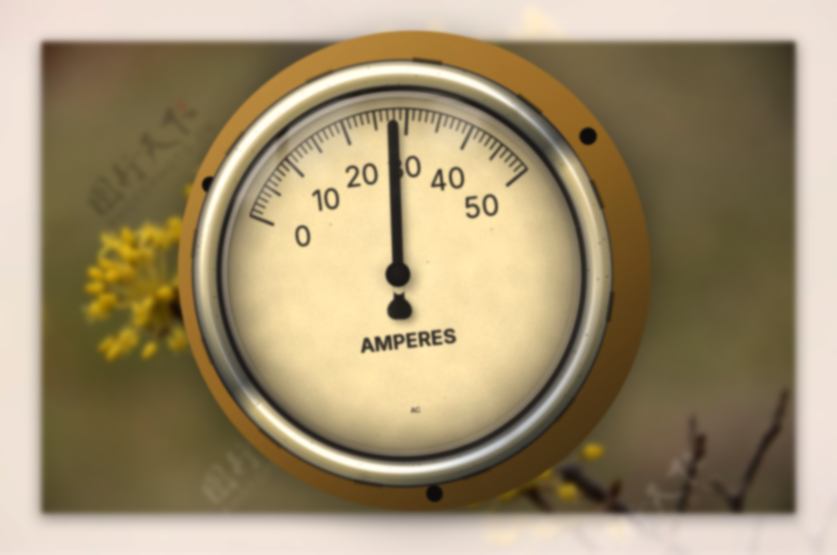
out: 28 A
